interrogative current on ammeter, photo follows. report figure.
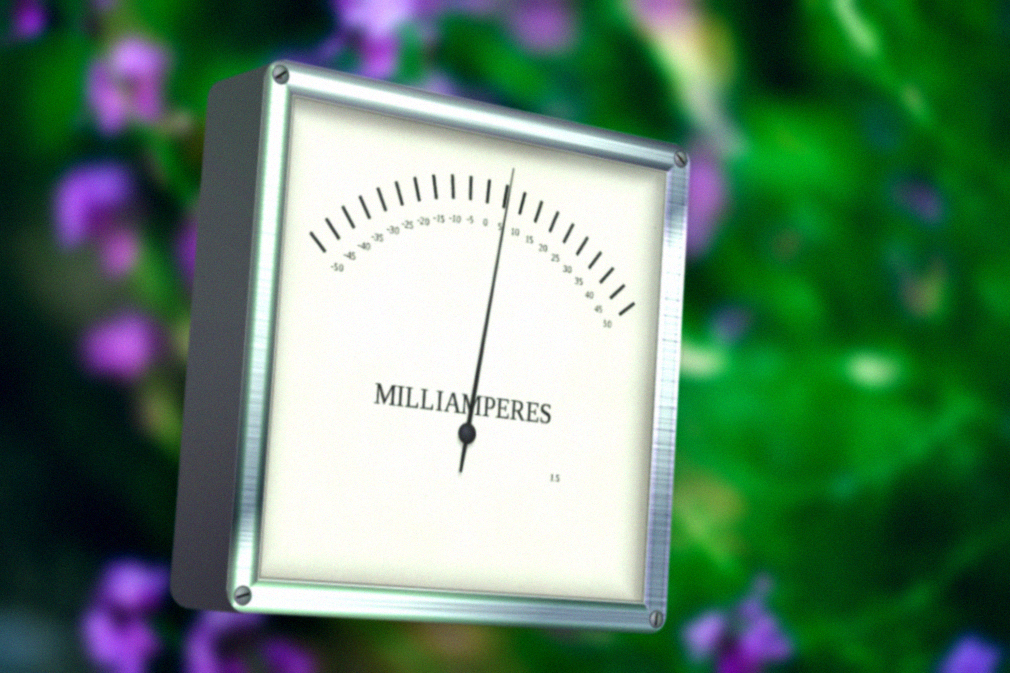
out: 5 mA
